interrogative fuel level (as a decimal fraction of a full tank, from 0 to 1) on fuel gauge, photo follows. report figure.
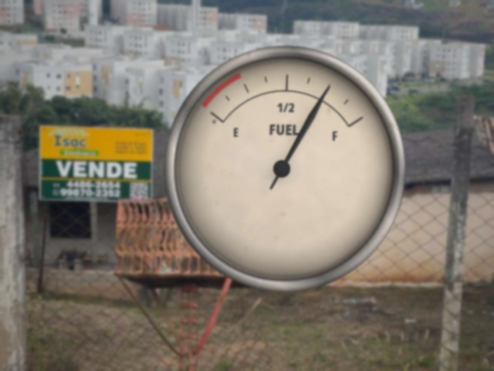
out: 0.75
